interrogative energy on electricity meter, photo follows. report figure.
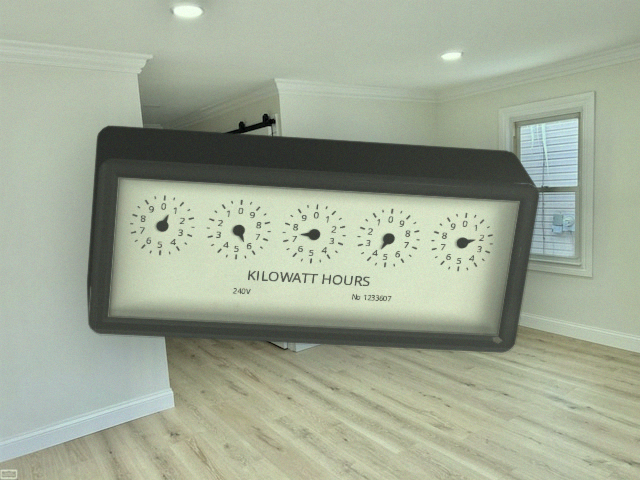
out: 5742 kWh
